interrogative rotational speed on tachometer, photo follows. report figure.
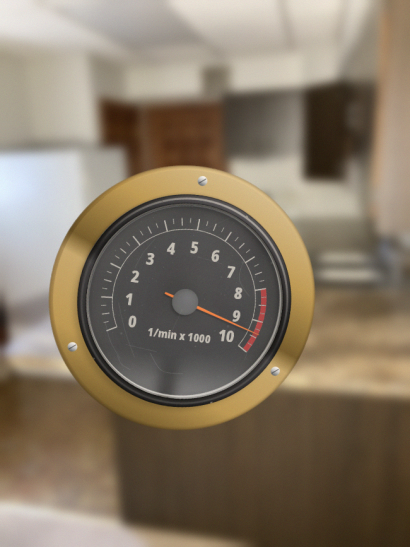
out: 9375 rpm
